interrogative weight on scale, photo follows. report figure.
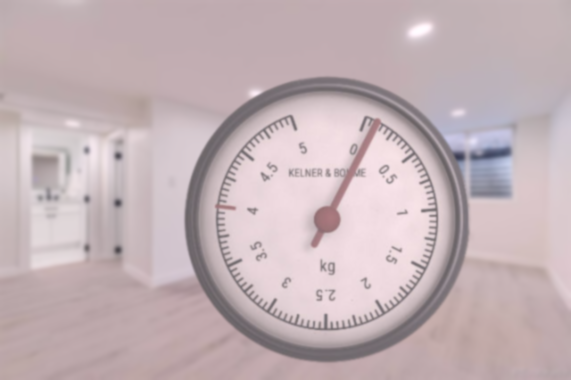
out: 0.1 kg
